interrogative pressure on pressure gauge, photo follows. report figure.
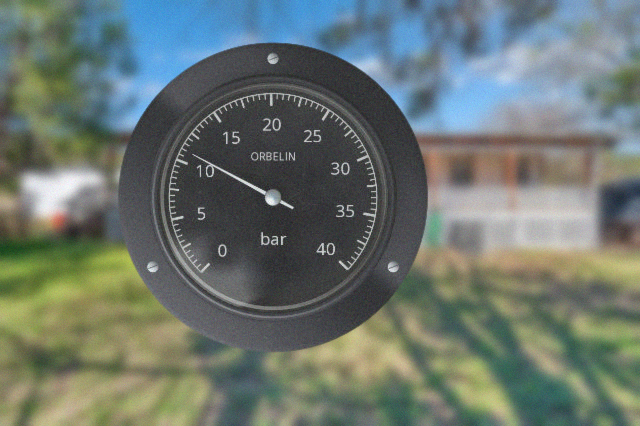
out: 11 bar
